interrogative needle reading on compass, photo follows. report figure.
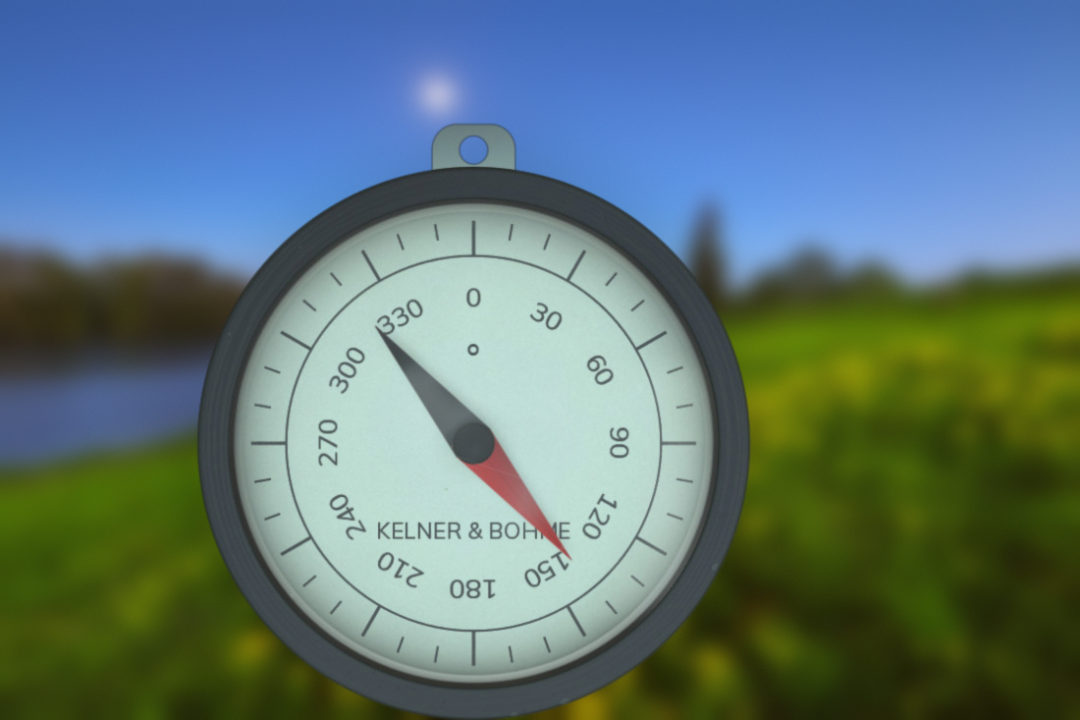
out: 140 °
